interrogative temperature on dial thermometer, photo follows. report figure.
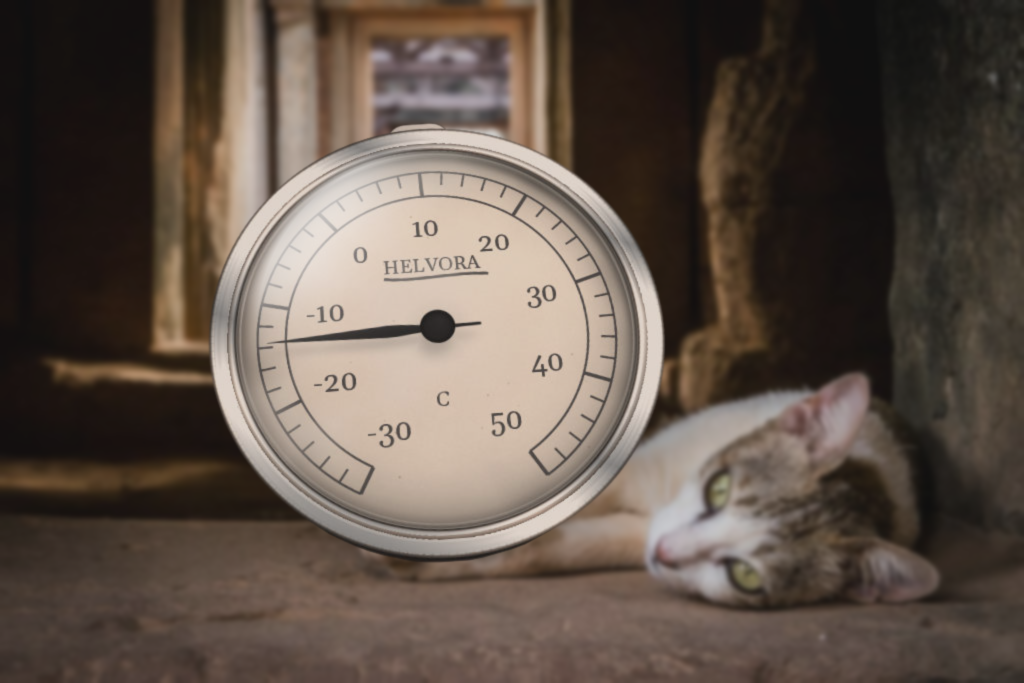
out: -14 °C
